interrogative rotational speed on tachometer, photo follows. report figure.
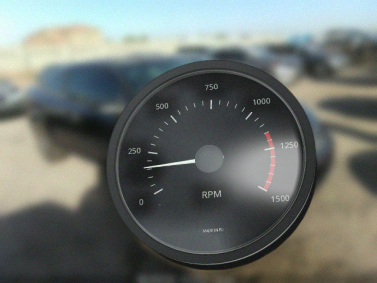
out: 150 rpm
